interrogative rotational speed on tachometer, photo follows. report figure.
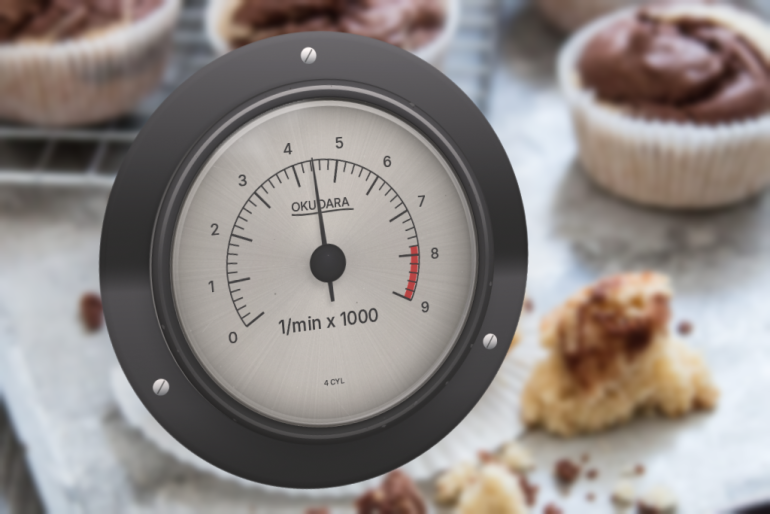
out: 4400 rpm
